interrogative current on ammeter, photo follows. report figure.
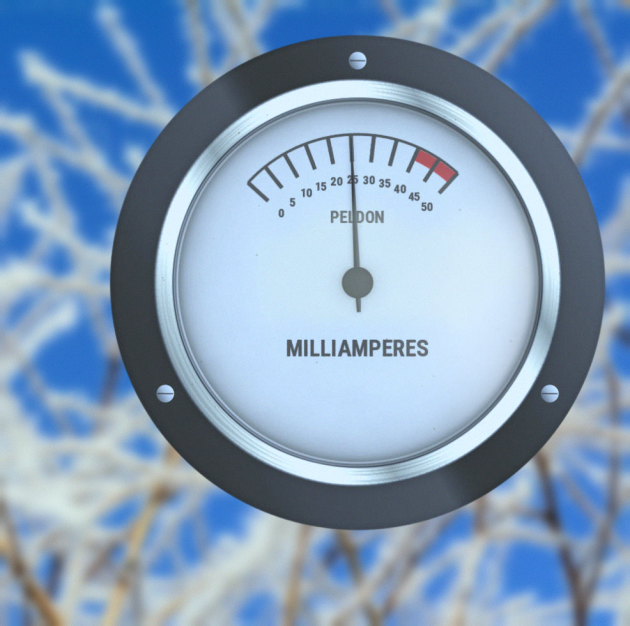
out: 25 mA
